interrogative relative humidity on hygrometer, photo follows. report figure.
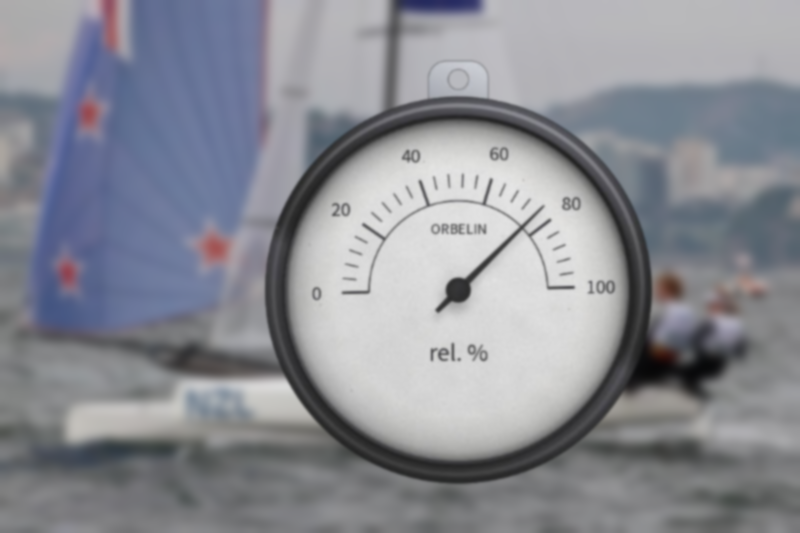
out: 76 %
